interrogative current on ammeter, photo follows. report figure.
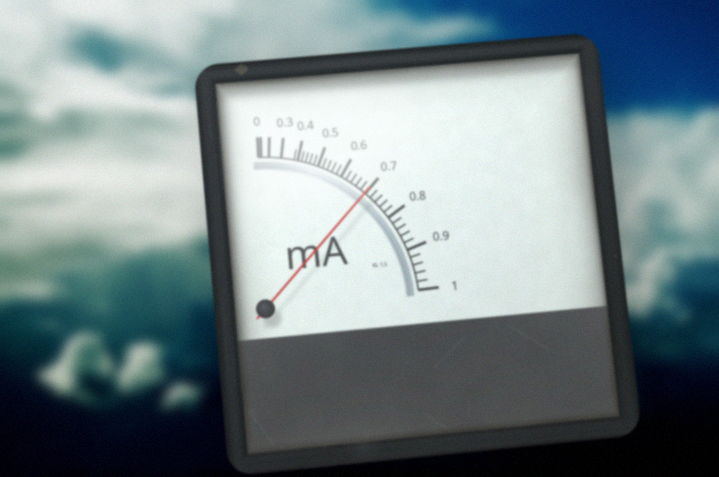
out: 0.7 mA
